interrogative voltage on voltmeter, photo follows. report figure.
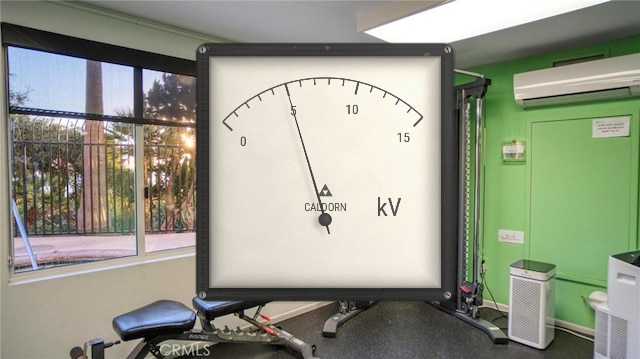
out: 5 kV
